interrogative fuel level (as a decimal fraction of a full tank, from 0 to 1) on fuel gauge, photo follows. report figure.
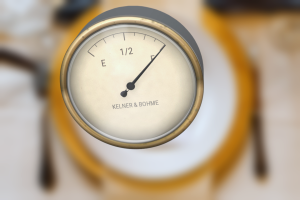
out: 1
